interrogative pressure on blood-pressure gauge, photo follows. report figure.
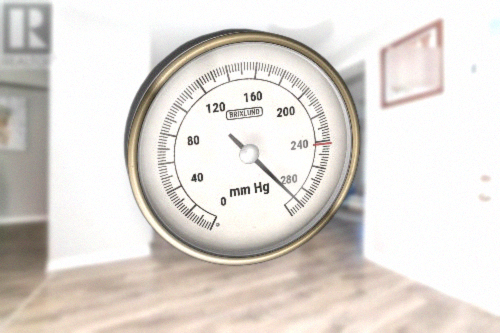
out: 290 mmHg
